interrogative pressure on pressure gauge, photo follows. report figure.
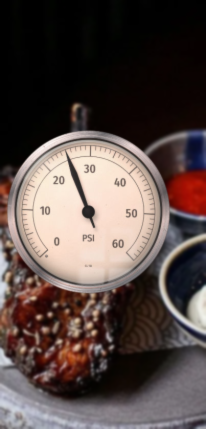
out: 25 psi
